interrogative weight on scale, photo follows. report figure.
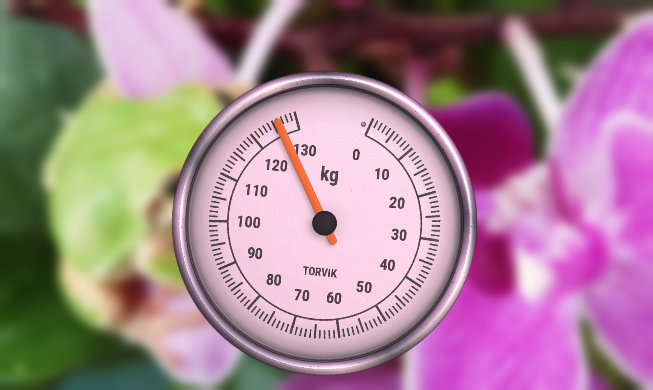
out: 126 kg
